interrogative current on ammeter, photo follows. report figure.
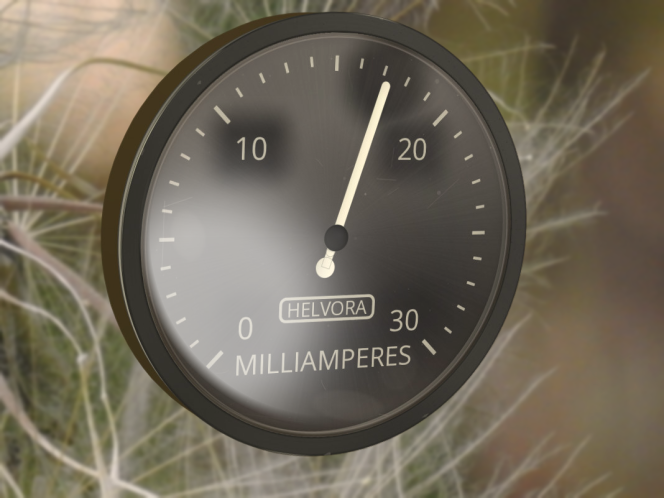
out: 17 mA
